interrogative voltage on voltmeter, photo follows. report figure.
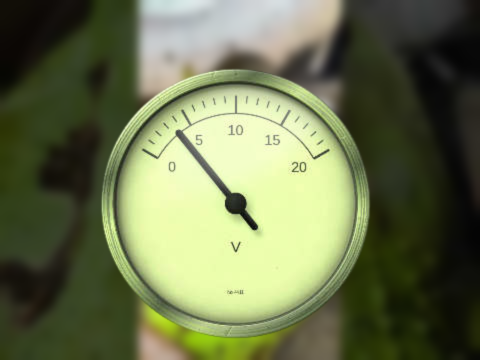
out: 3.5 V
